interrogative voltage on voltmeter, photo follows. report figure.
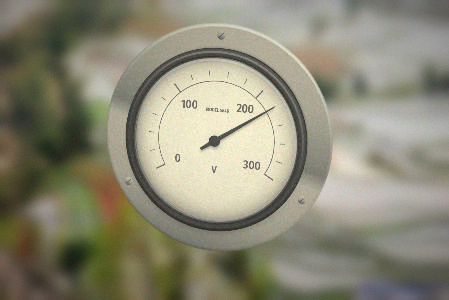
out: 220 V
